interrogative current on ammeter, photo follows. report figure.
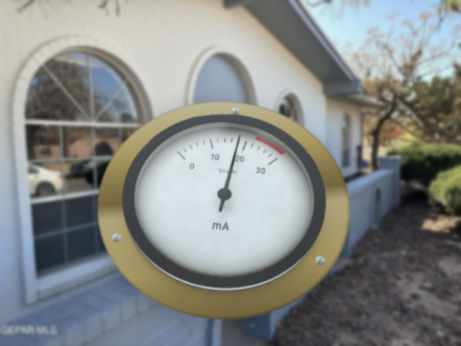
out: 18 mA
